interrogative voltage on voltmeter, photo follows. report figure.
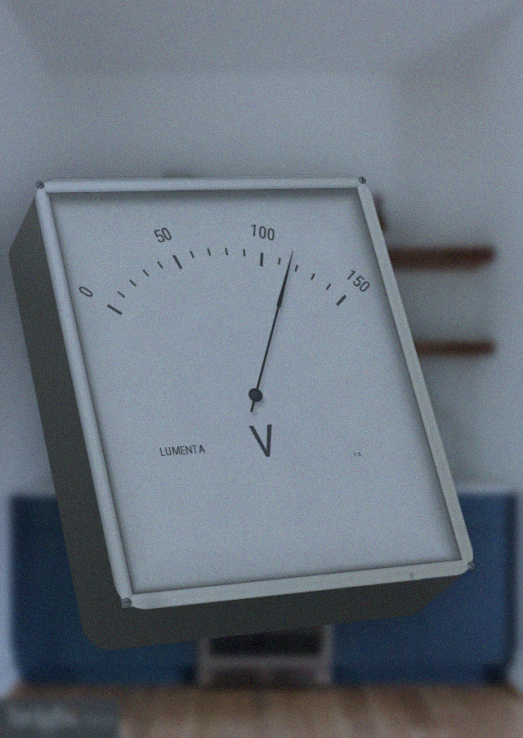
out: 115 V
